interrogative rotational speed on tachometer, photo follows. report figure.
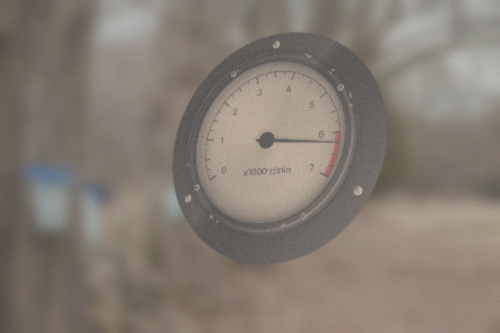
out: 6250 rpm
